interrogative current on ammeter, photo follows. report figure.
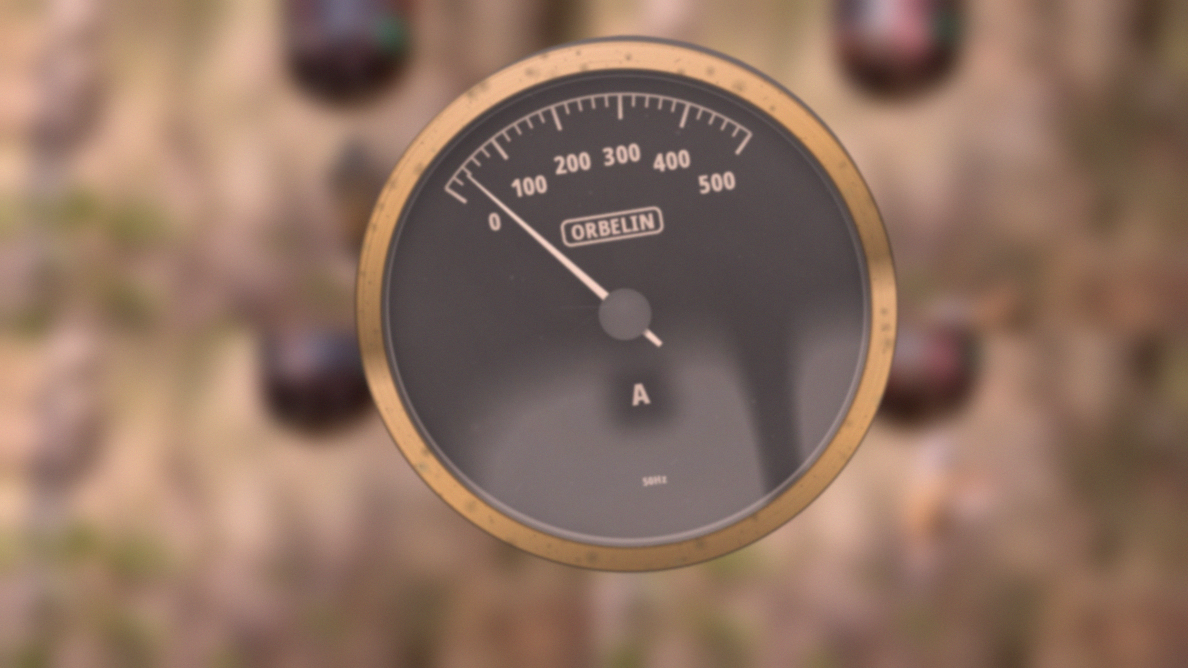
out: 40 A
